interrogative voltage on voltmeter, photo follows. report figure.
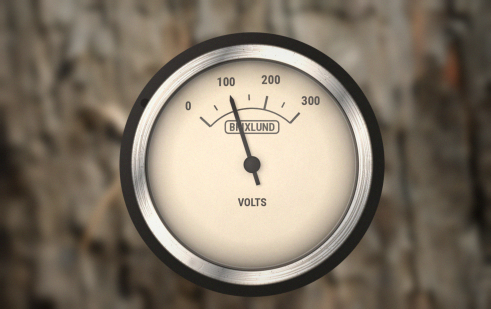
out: 100 V
